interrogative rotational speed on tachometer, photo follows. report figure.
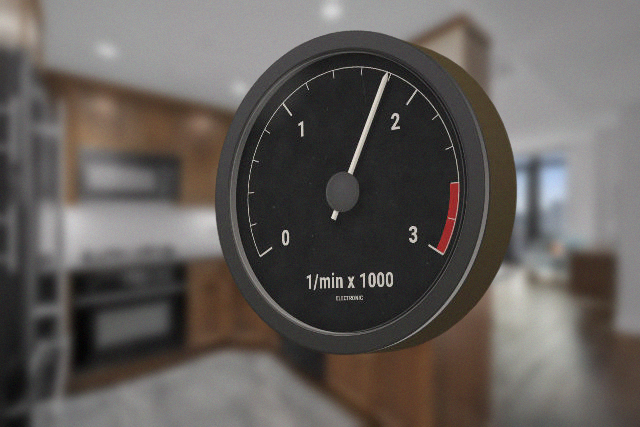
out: 1800 rpm
